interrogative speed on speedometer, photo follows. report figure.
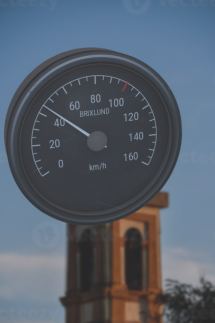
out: 45 km/h
